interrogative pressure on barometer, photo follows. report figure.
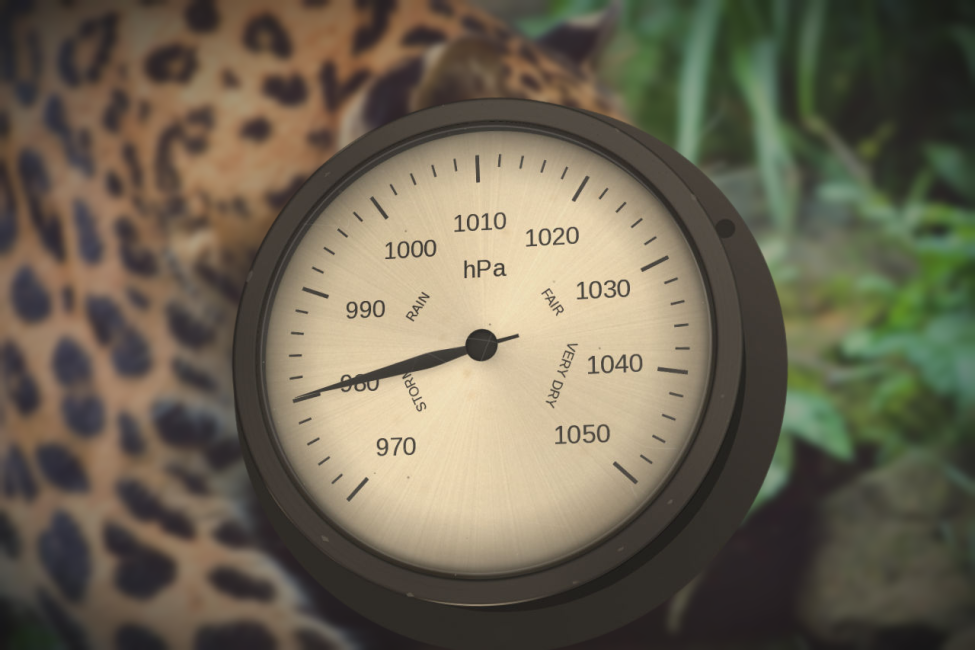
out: 980 hPa
